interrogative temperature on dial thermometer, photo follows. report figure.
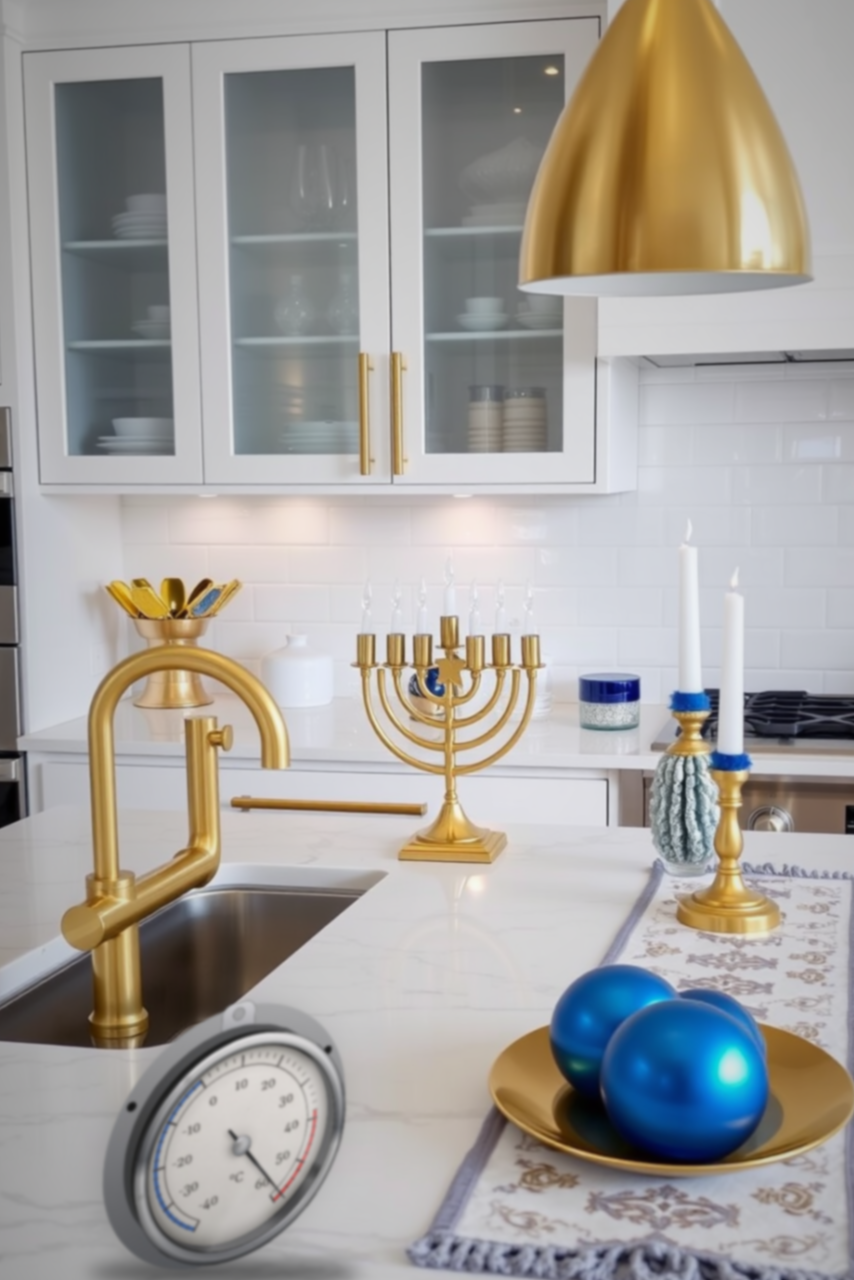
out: 58 °C
